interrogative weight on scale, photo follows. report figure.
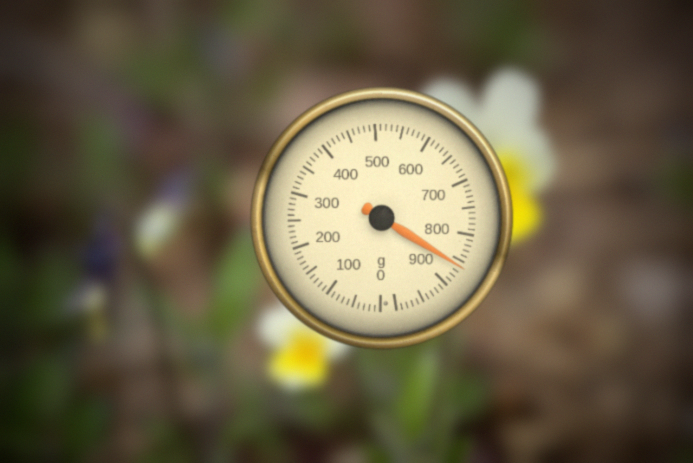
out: 860 g
